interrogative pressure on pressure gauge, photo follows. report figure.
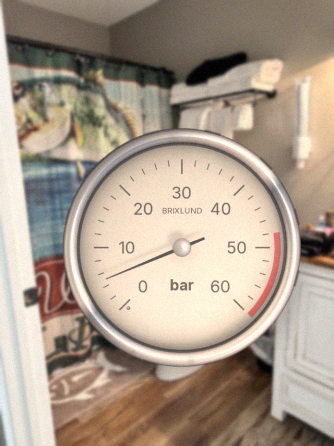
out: 5 bar
